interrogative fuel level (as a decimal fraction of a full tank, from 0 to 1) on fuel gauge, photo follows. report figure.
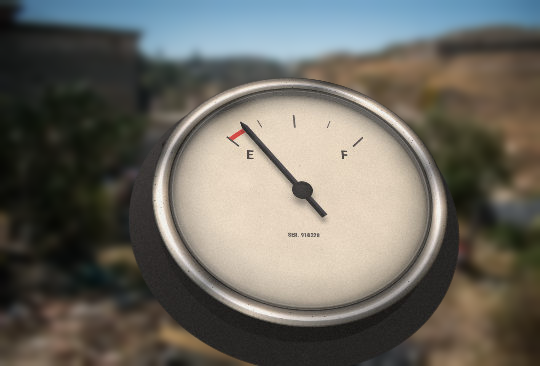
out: 0.125
